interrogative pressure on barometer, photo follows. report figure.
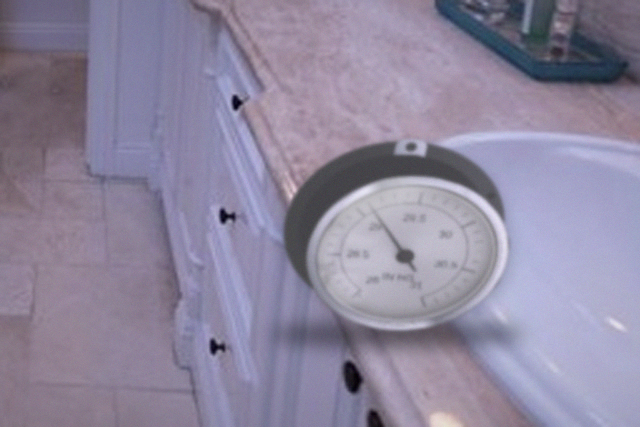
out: 29.1 inHg
